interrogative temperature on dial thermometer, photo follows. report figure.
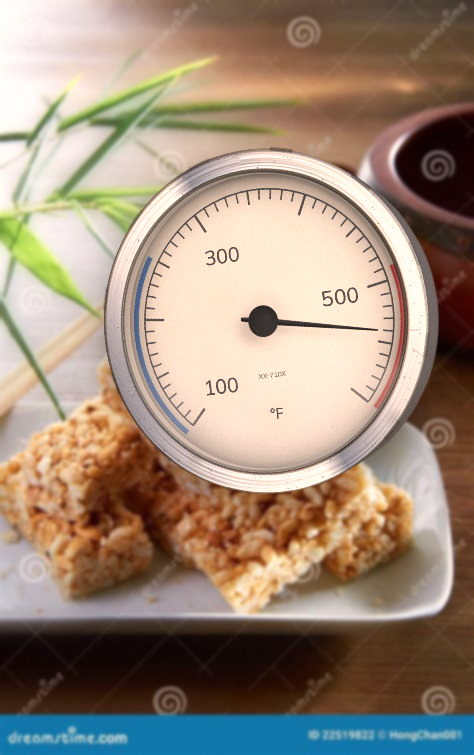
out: 540 °F
